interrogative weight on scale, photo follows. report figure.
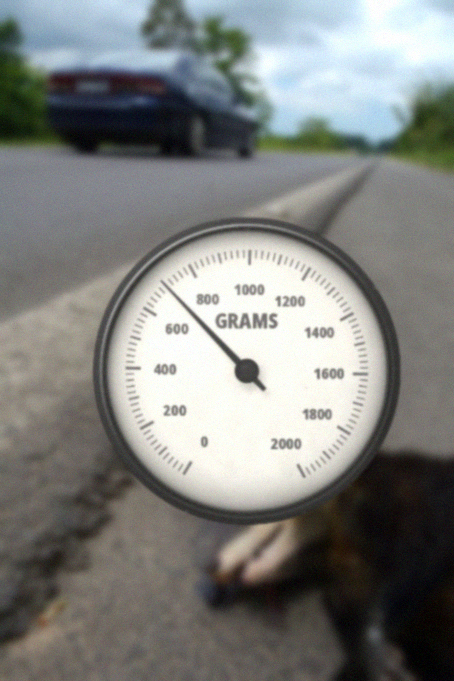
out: 700 g
